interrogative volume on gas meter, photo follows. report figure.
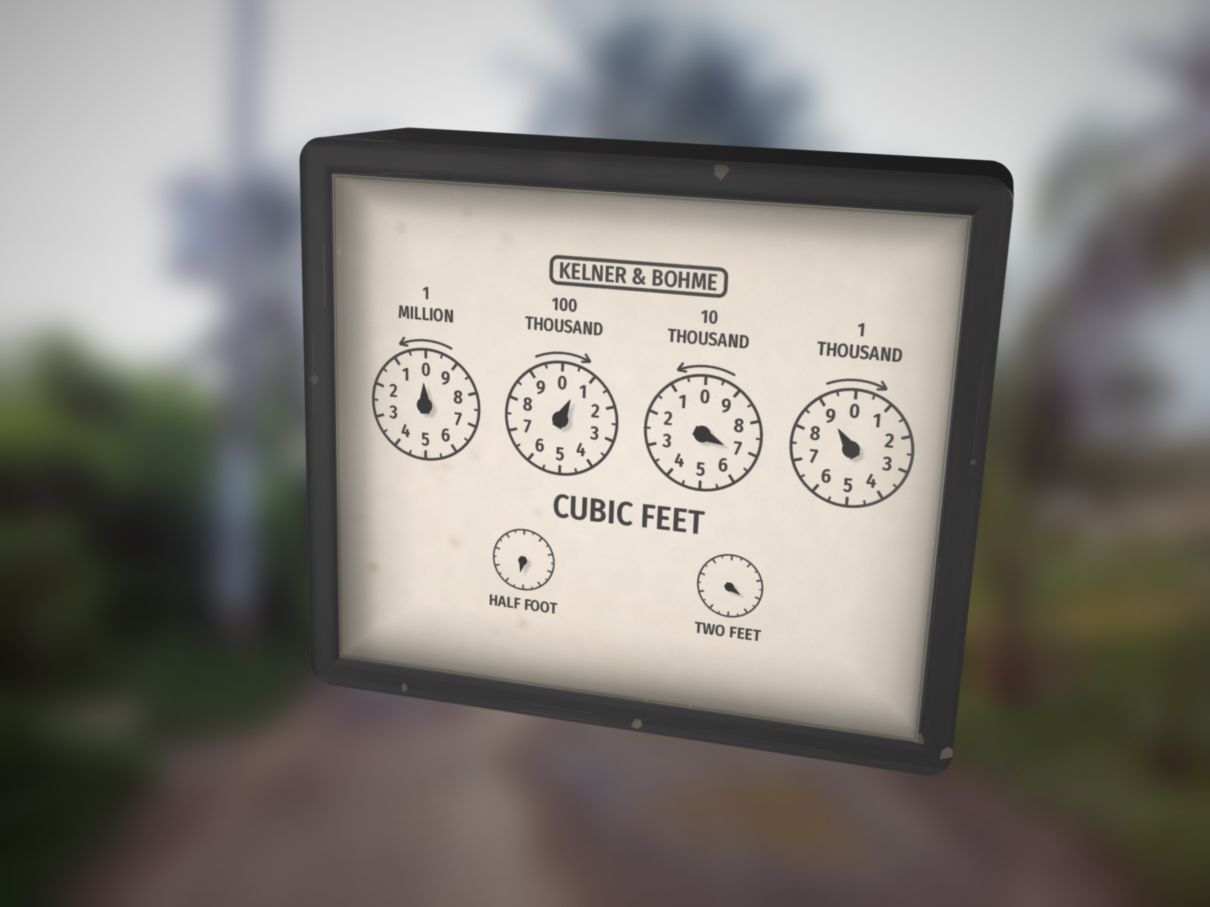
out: 6900 ft³
